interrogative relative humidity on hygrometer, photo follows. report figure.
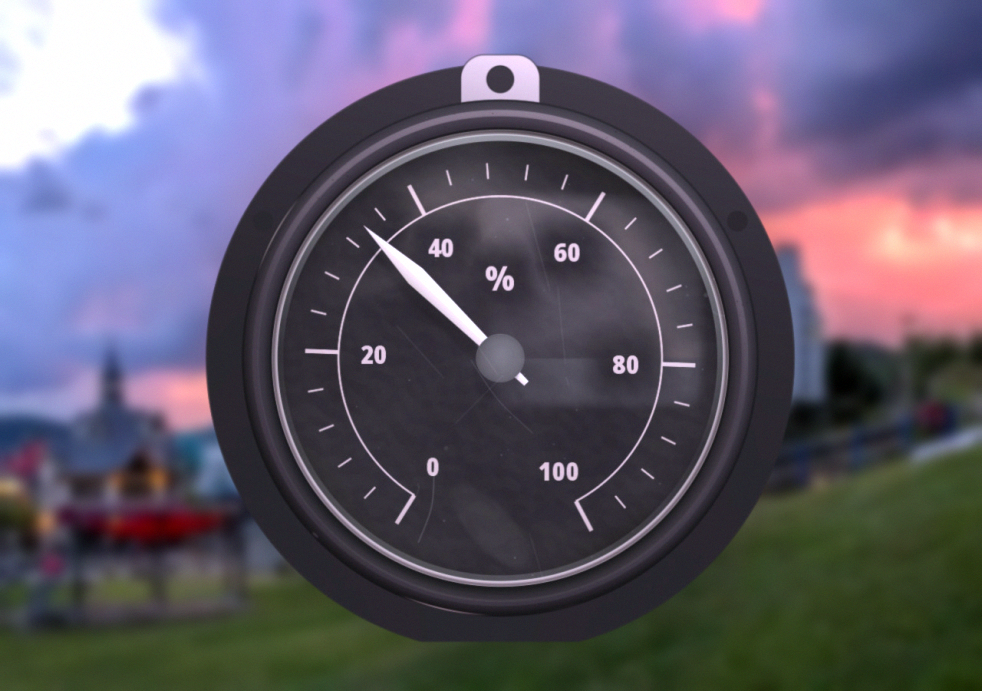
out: 34 %
